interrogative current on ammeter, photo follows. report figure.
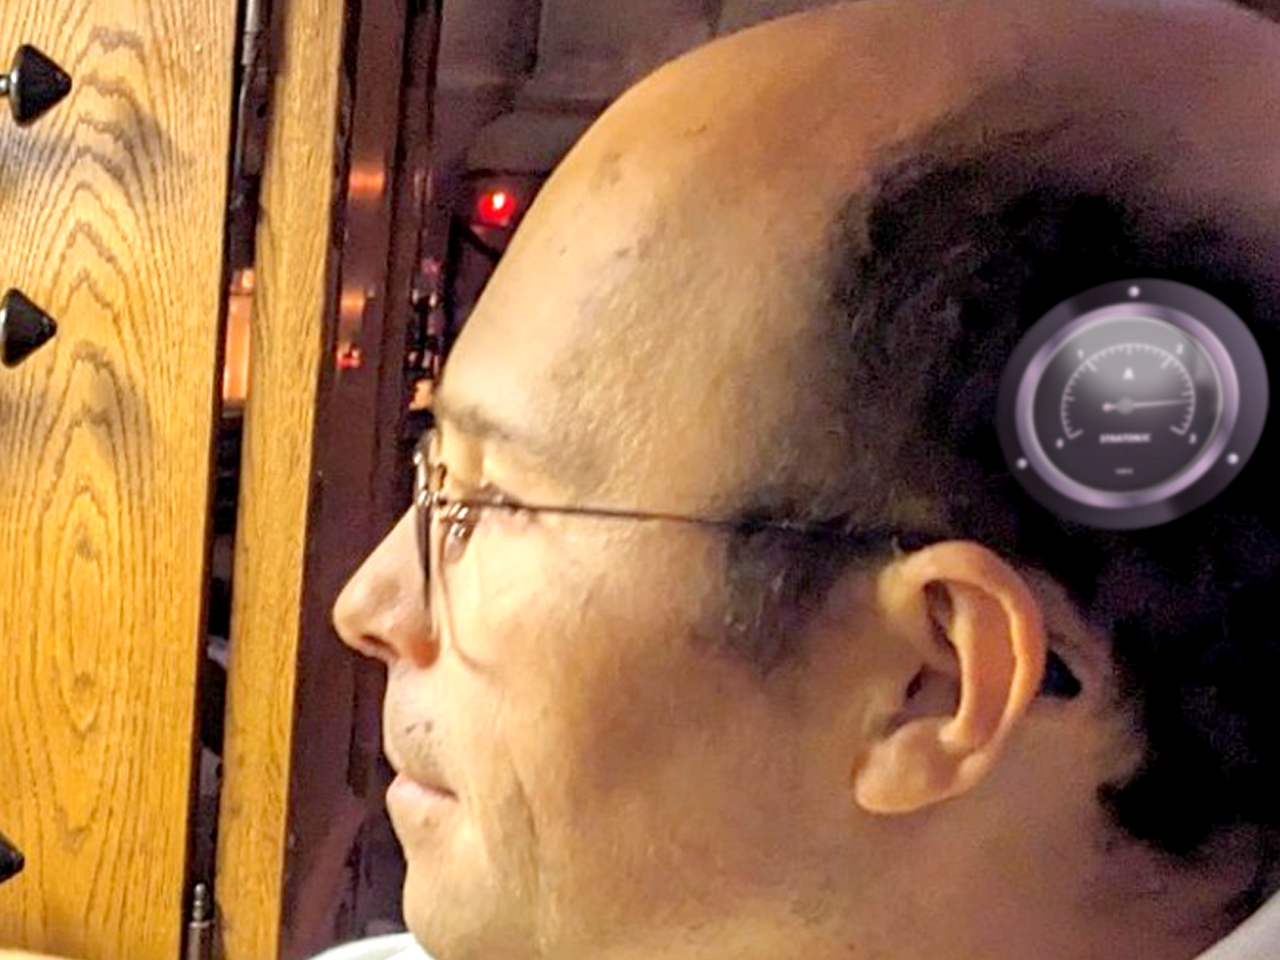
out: 2.6 A
